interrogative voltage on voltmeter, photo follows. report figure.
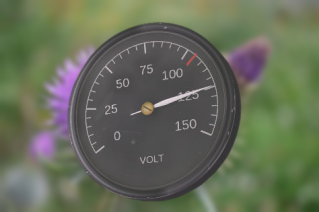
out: 125 V
